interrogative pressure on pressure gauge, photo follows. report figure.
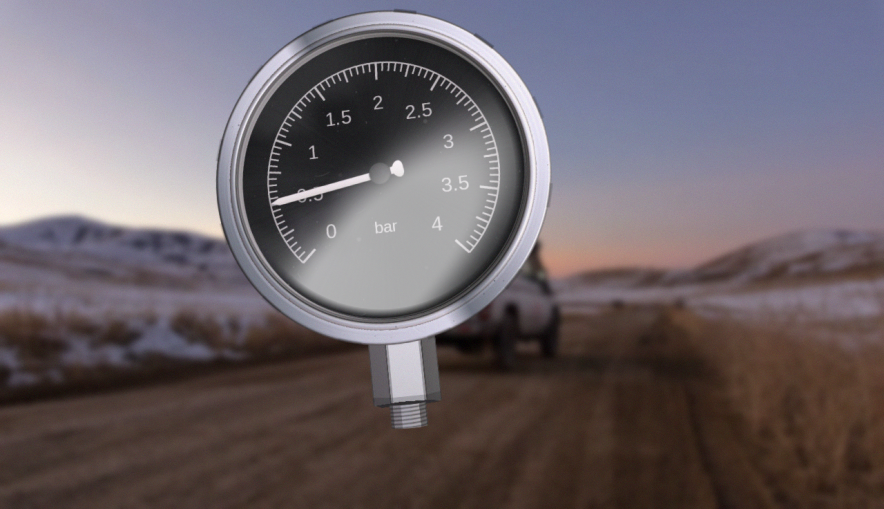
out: 0.5 bar
